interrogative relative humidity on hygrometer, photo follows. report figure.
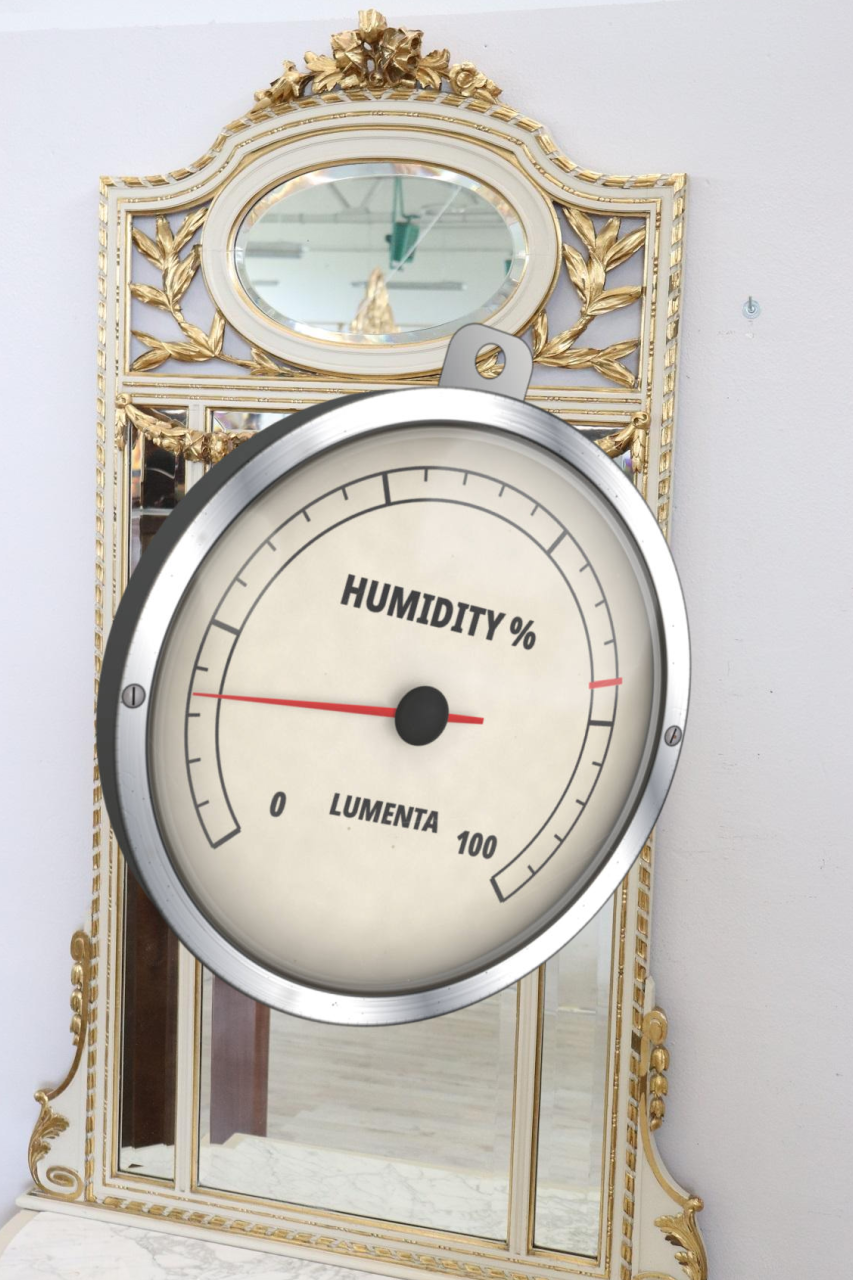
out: 14 %
